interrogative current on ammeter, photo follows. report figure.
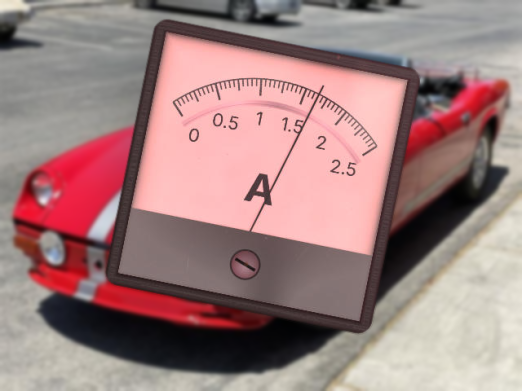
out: 1.65 A
